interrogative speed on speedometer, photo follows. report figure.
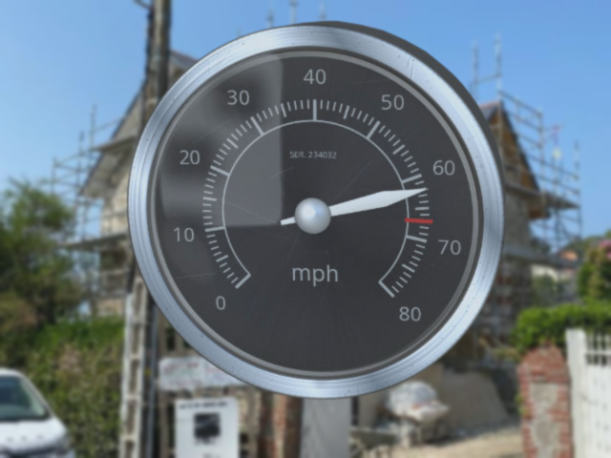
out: 62 mph
